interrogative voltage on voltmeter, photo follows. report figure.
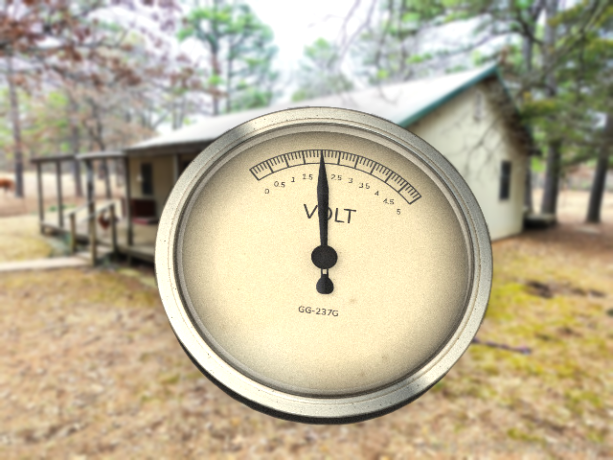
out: 2 V
